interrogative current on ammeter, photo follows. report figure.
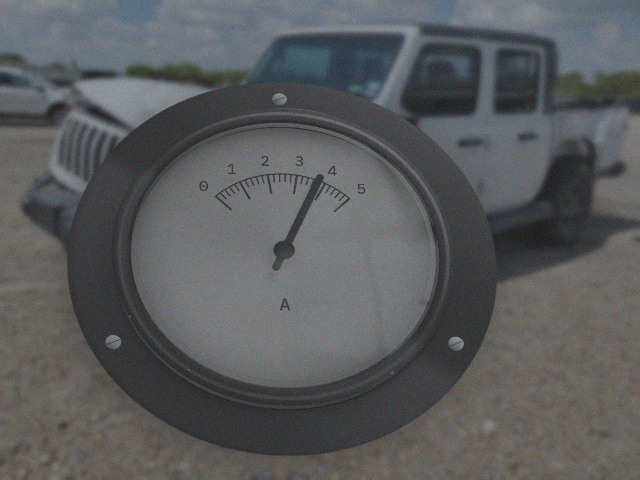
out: 3.8 A
